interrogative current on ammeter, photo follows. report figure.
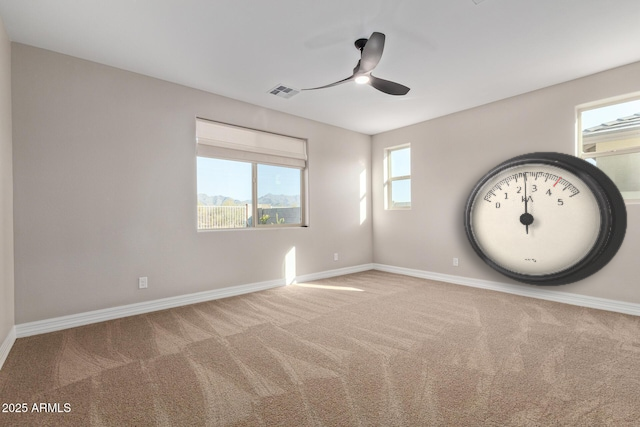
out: 2.5 kA
